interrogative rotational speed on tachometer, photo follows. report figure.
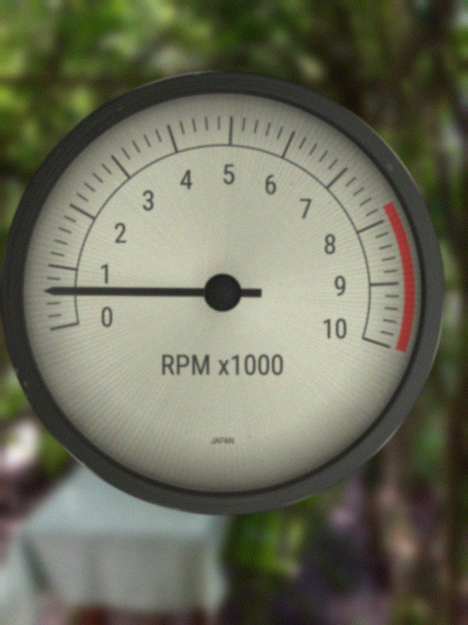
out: 600 rpm
